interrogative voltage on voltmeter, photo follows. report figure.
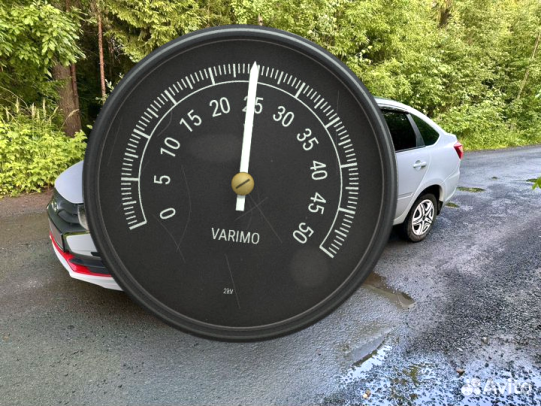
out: 24.5 V
